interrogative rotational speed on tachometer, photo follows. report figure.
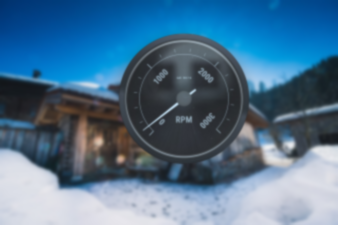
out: 100 rpm
